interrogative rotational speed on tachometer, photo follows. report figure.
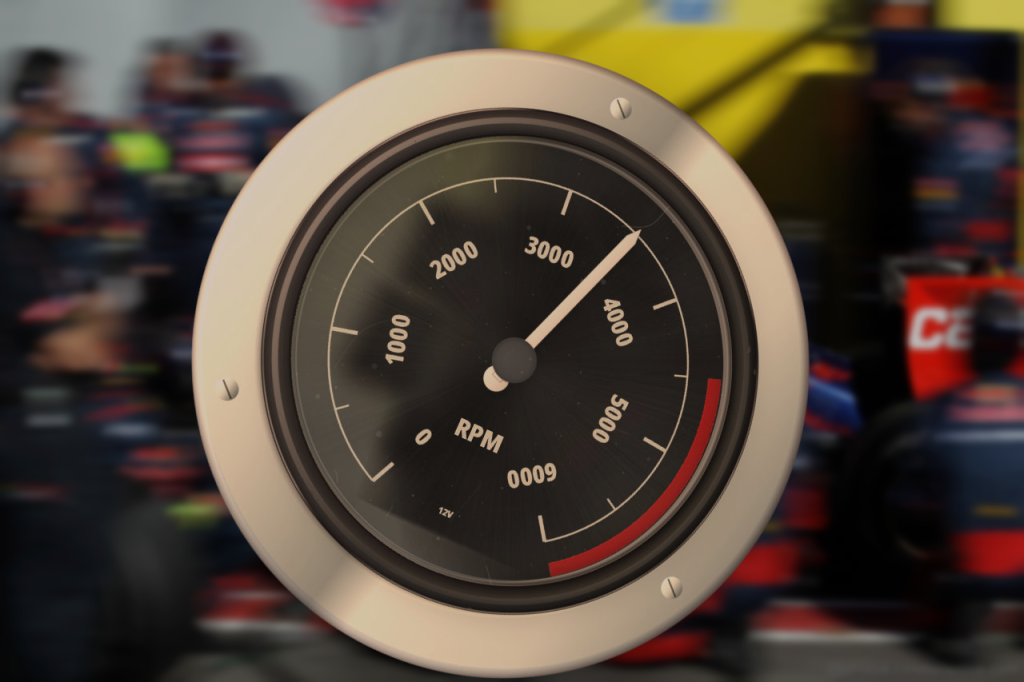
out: 3500 rpm
